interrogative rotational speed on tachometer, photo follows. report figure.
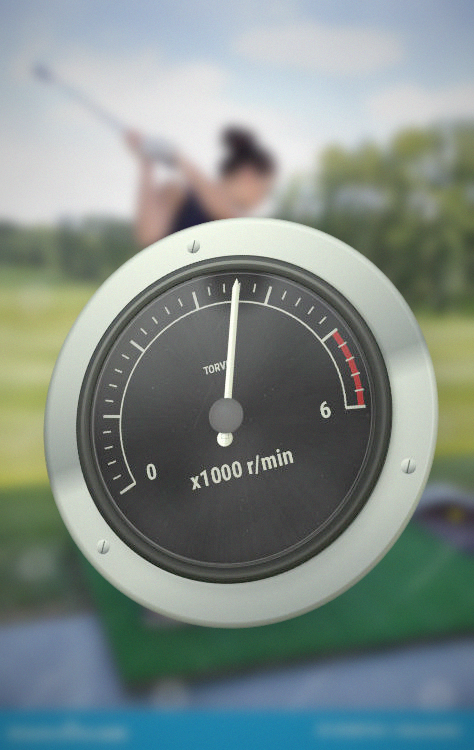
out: 3600 rpm
